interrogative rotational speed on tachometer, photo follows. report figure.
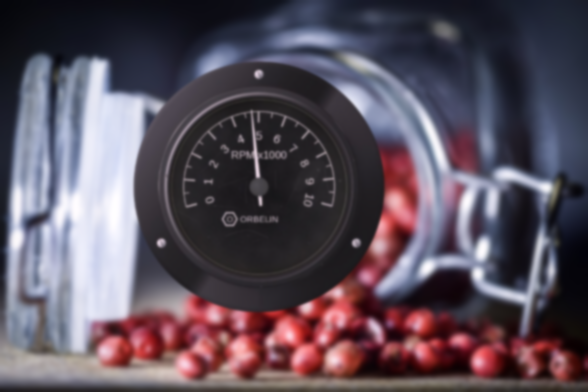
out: 4750 rpm
